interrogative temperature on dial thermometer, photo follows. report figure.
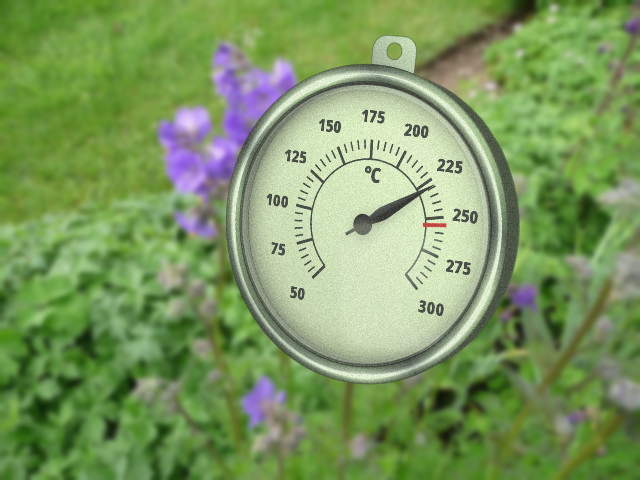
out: 230 °C
